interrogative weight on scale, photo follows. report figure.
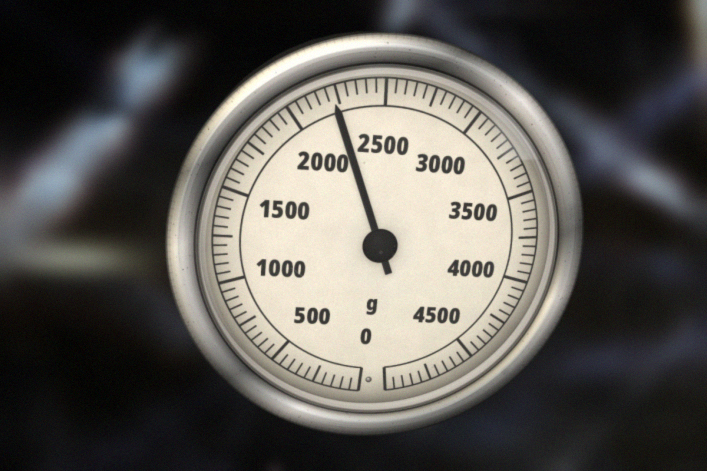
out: 2225 g
